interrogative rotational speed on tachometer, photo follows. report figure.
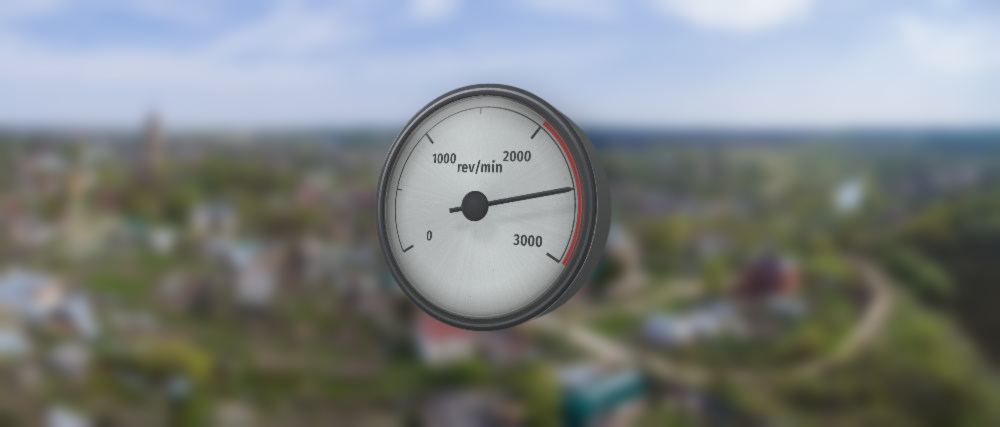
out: 2500 rpm
